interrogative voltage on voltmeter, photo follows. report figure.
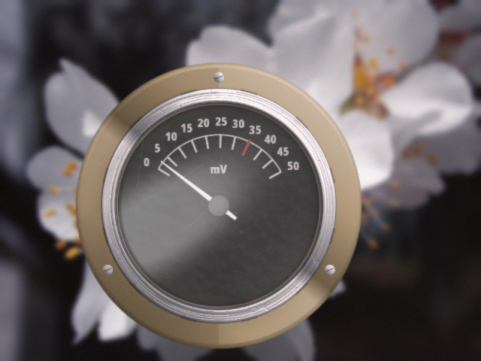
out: 2.5 mV
